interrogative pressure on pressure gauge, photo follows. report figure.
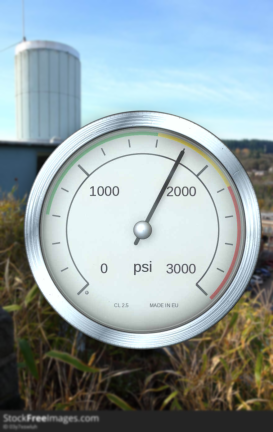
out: 1800 psi
